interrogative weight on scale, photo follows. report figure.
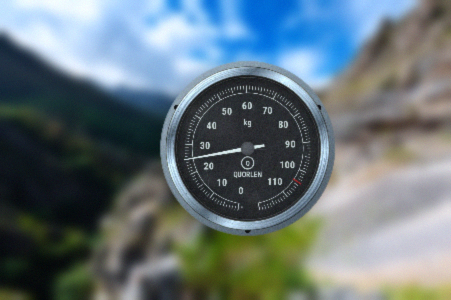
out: 25 kg
